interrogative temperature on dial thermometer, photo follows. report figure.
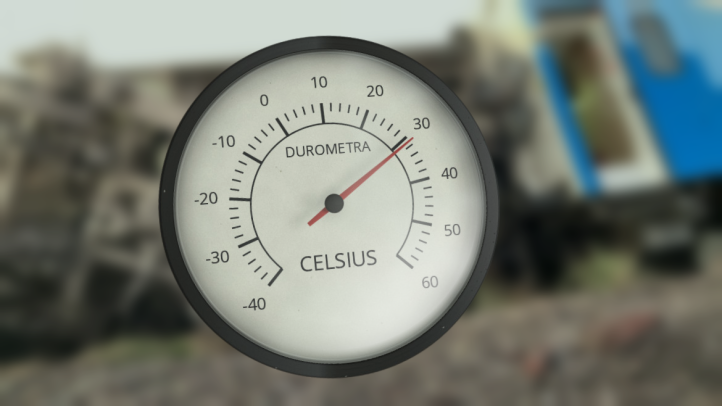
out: 31 °C
